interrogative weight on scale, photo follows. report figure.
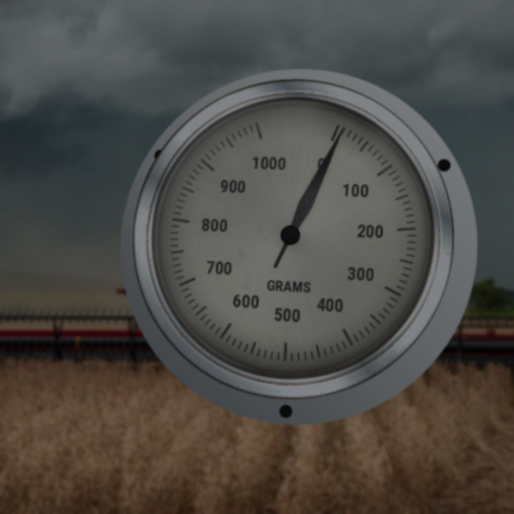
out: 10 g
